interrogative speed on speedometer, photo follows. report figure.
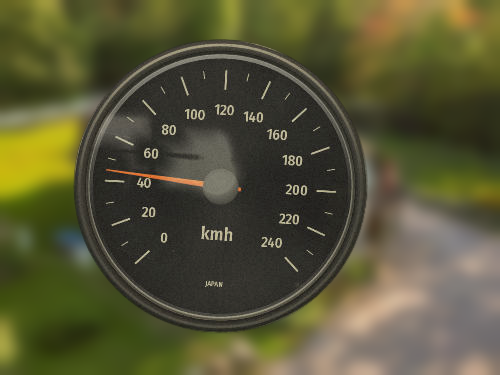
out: 45 km/h
